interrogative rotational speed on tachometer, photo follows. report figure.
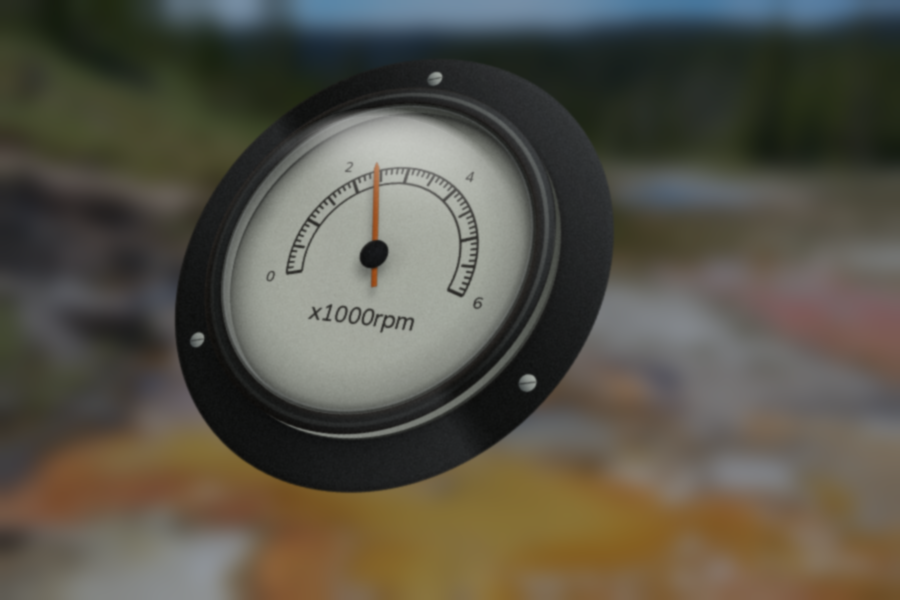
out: 2500 rpm
